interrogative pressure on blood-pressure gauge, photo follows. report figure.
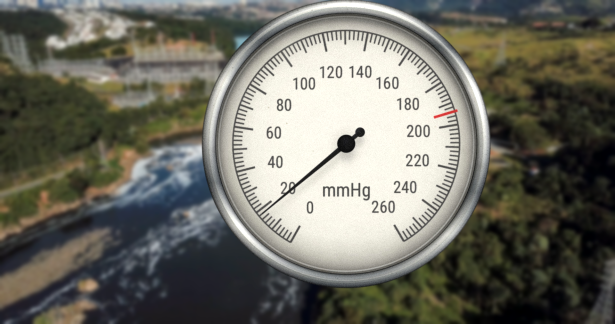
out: 18 mmHg
